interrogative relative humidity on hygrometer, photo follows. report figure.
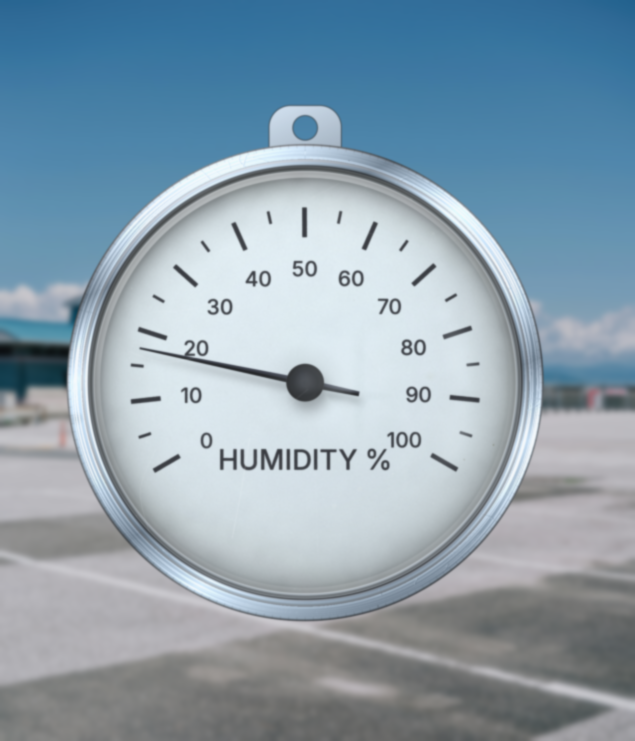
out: 17.5 %
